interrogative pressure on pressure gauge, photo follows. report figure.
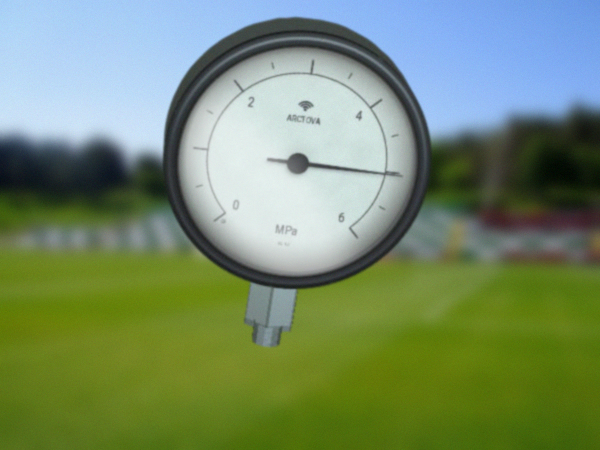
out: 5 MPa
